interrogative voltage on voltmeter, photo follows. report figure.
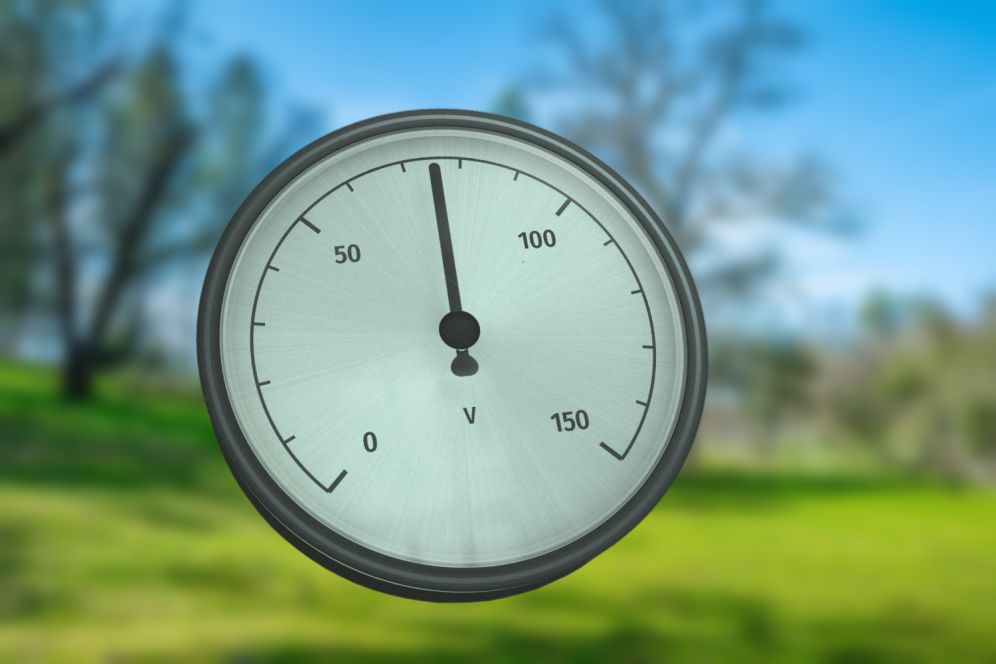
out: 75 V
